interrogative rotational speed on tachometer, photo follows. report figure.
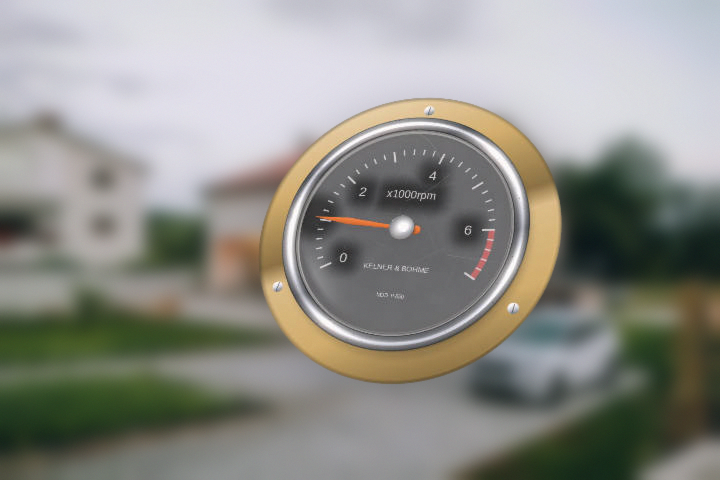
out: 1000 rpm
